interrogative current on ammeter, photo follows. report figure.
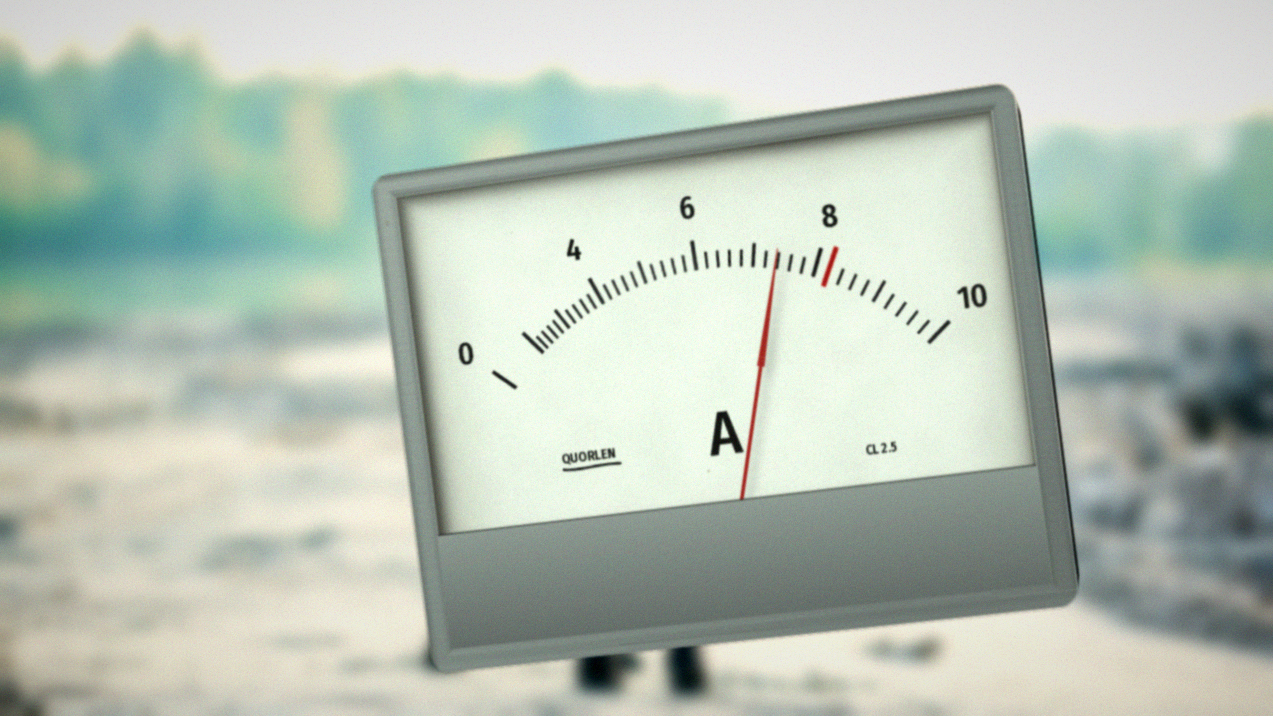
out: 7.4 A
